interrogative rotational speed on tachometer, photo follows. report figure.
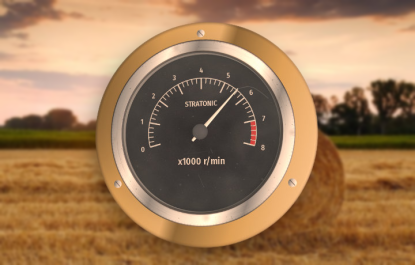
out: 5600 rpm
